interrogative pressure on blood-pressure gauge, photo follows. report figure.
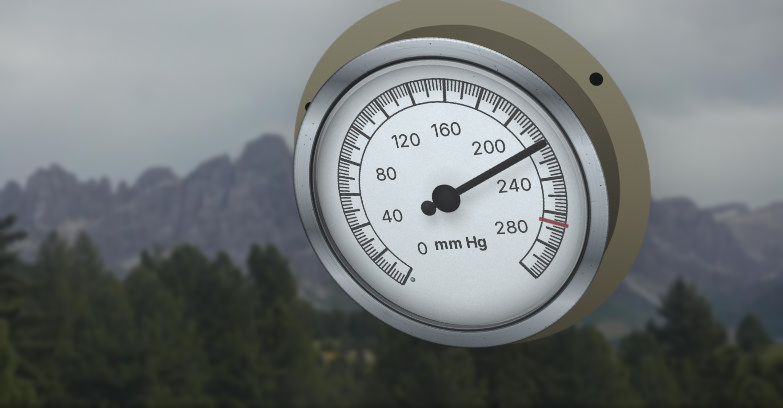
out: 220 mmHg
